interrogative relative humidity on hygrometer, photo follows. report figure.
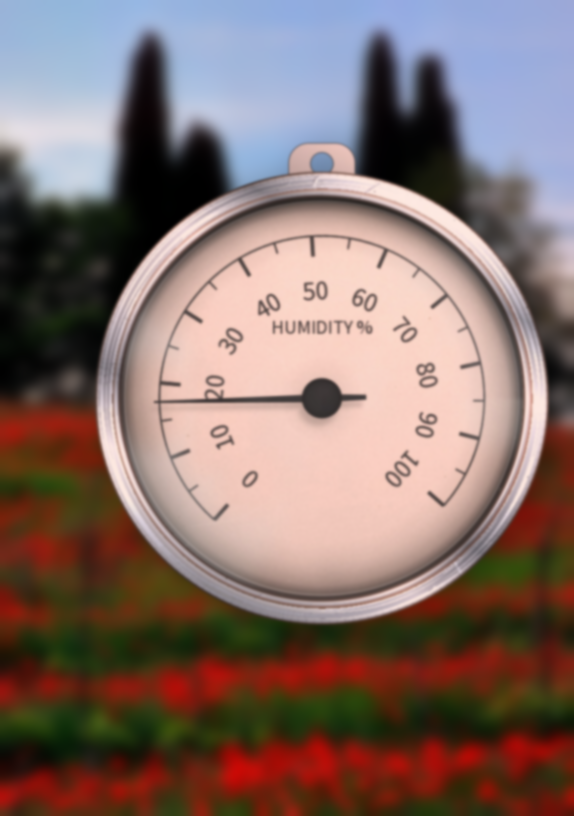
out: 17.5 %
